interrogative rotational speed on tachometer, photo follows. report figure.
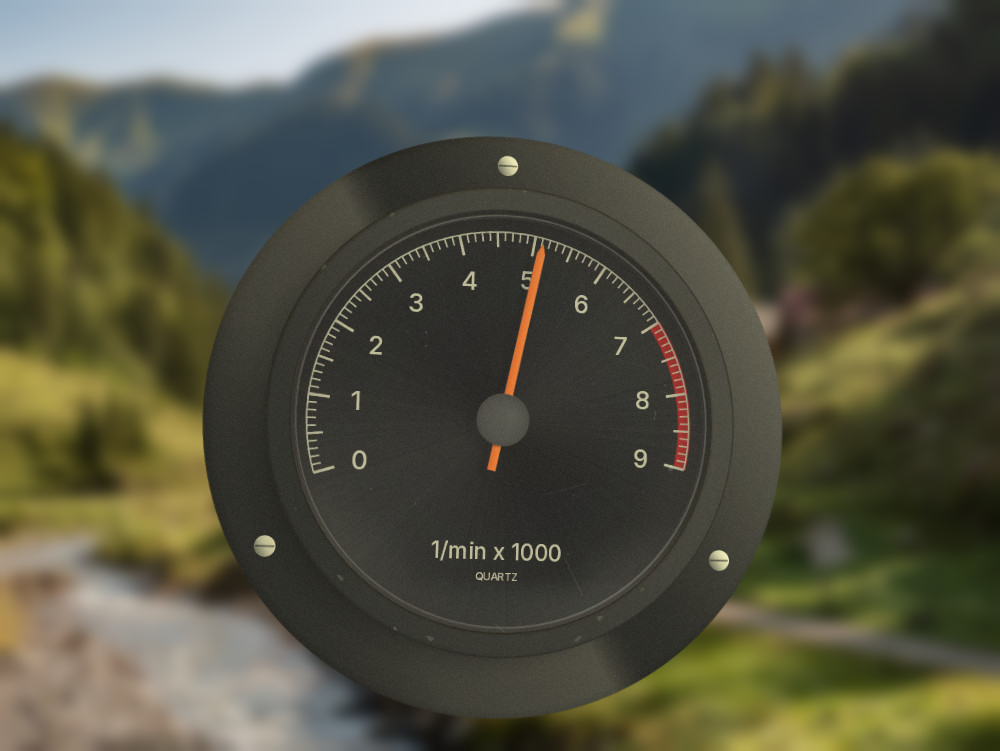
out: 5100 rpm
